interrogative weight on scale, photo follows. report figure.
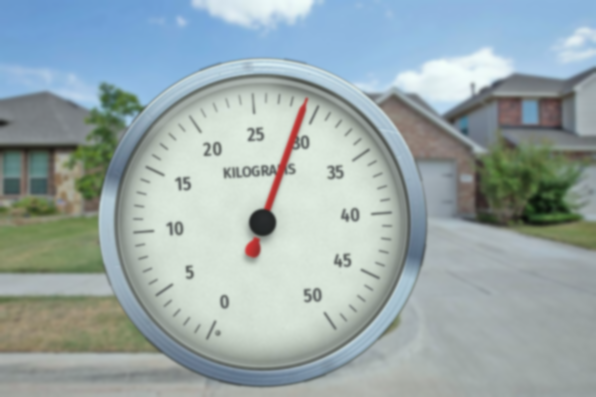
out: 29 kg
